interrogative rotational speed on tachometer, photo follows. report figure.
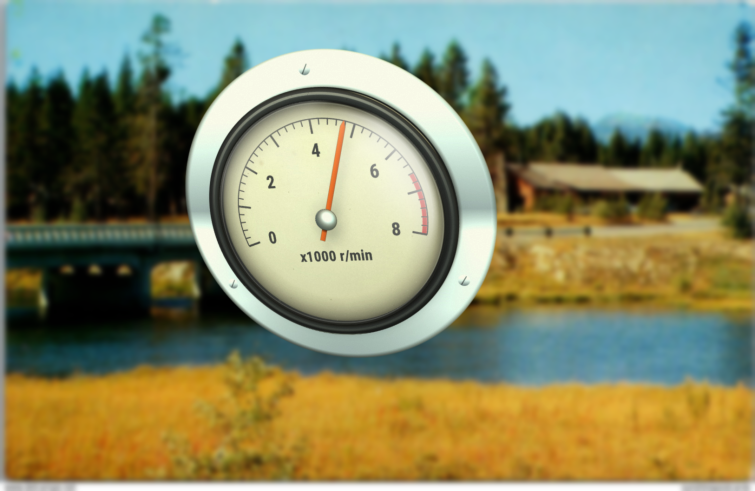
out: 4800 rpm
